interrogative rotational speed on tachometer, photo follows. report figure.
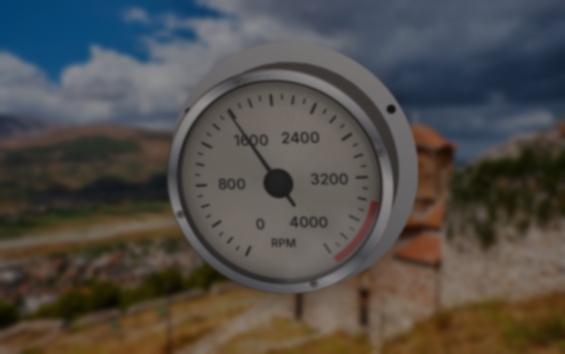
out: 1600 rpm
